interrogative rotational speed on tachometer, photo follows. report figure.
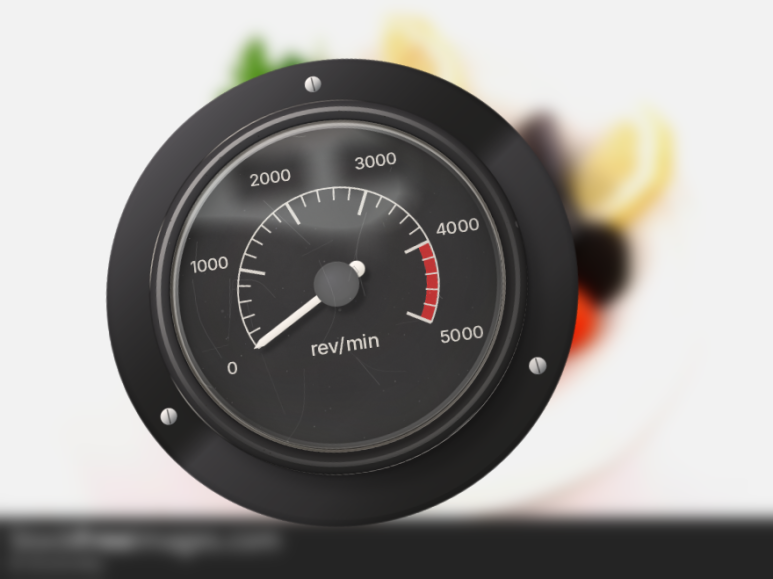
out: 0 rpm
